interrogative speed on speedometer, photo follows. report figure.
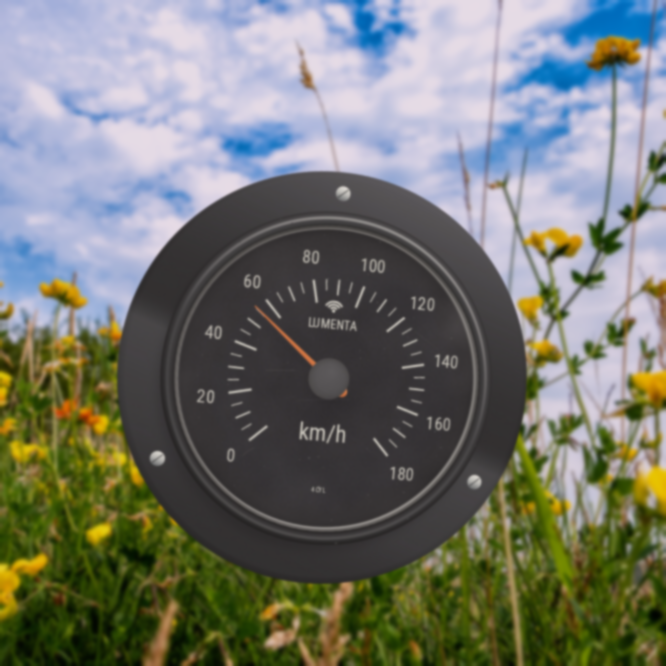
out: 55 km/h
